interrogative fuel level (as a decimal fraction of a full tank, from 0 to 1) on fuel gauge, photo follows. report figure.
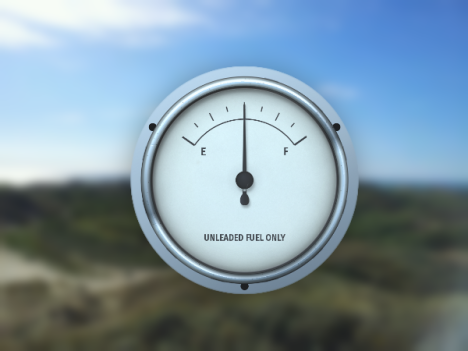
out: 0.5
